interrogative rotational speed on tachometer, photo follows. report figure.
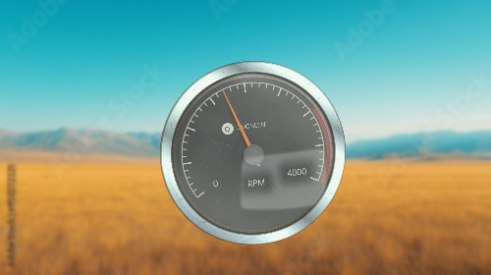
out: 1700 rpm
